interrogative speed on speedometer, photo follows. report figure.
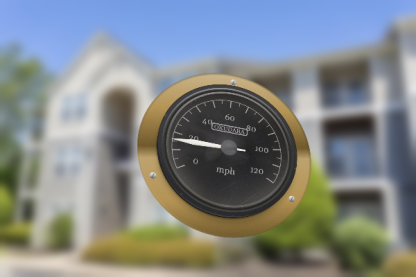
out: 15 mph
